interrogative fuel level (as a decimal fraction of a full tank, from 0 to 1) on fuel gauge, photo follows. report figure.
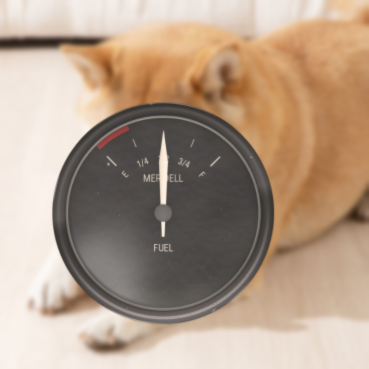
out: 0.5
